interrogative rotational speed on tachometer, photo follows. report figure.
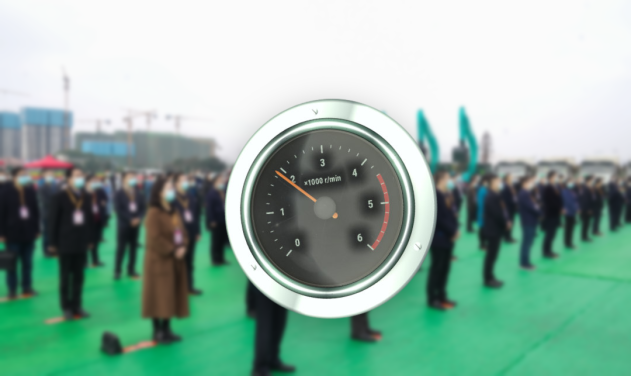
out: 1900 rpm
